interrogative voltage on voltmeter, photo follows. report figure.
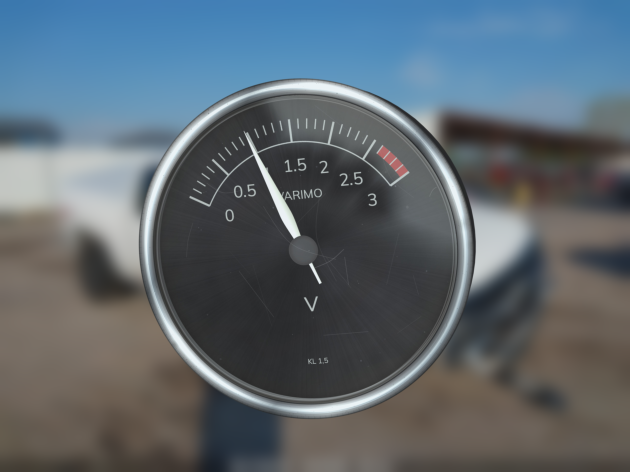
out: 1 V
